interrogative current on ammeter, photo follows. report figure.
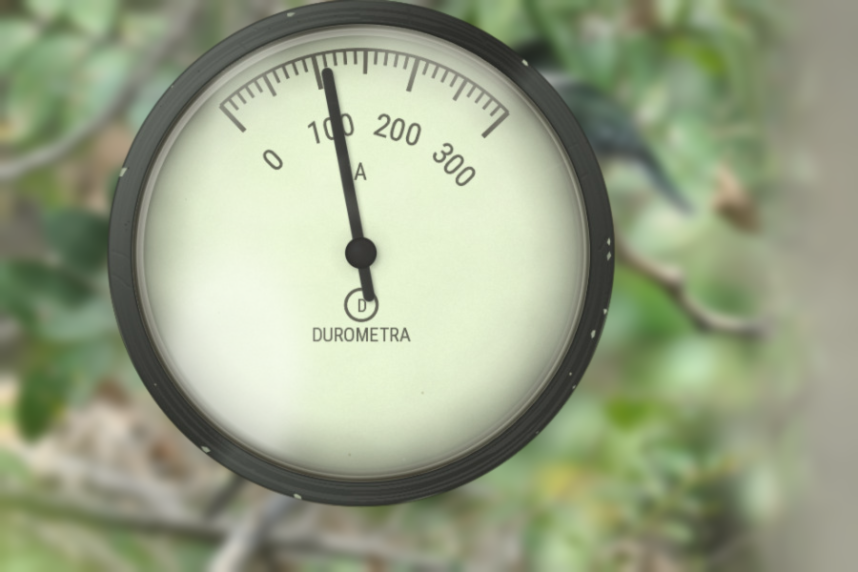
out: 110 A
